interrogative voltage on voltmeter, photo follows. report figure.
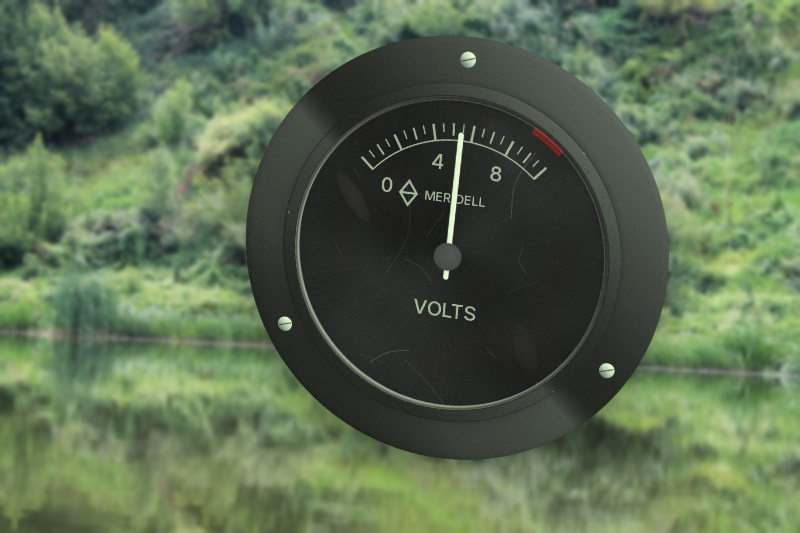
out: 5.5 V
